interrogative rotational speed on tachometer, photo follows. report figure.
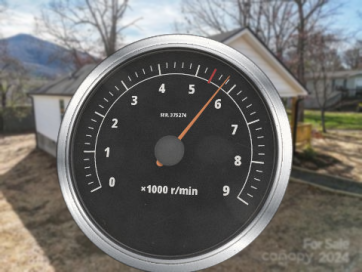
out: 5800 rpm
